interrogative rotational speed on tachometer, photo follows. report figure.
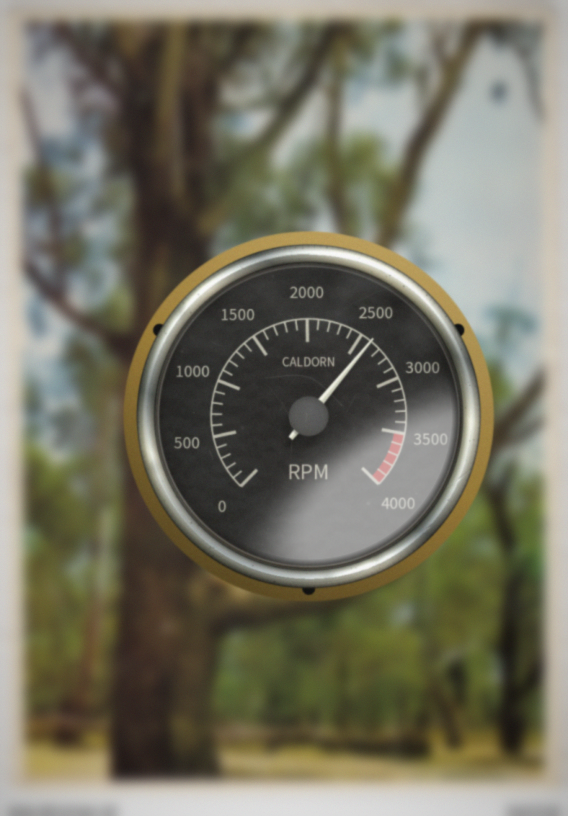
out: 2600 rpm
